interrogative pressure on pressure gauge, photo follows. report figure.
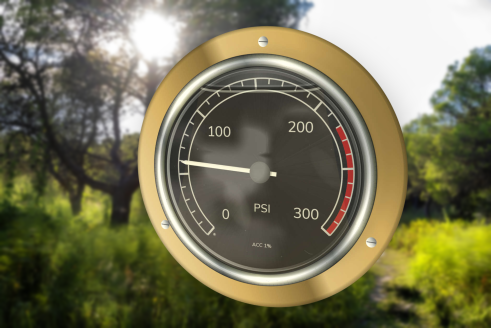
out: 60 psi
